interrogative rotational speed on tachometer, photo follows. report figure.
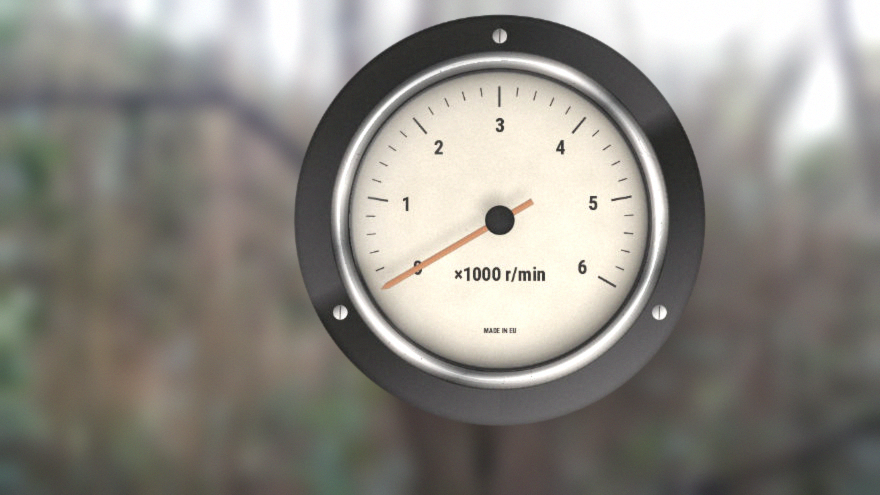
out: 0 rpm
